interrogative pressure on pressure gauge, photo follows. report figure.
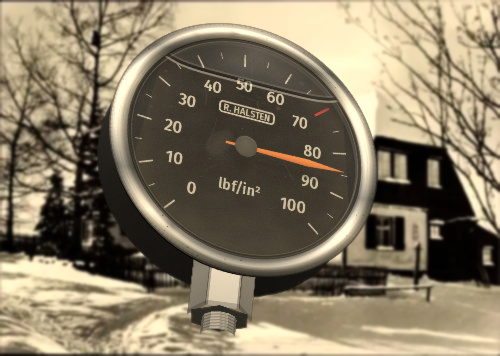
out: 85 psi
